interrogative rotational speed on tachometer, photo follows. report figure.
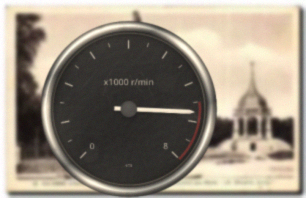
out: 6750 rpm
